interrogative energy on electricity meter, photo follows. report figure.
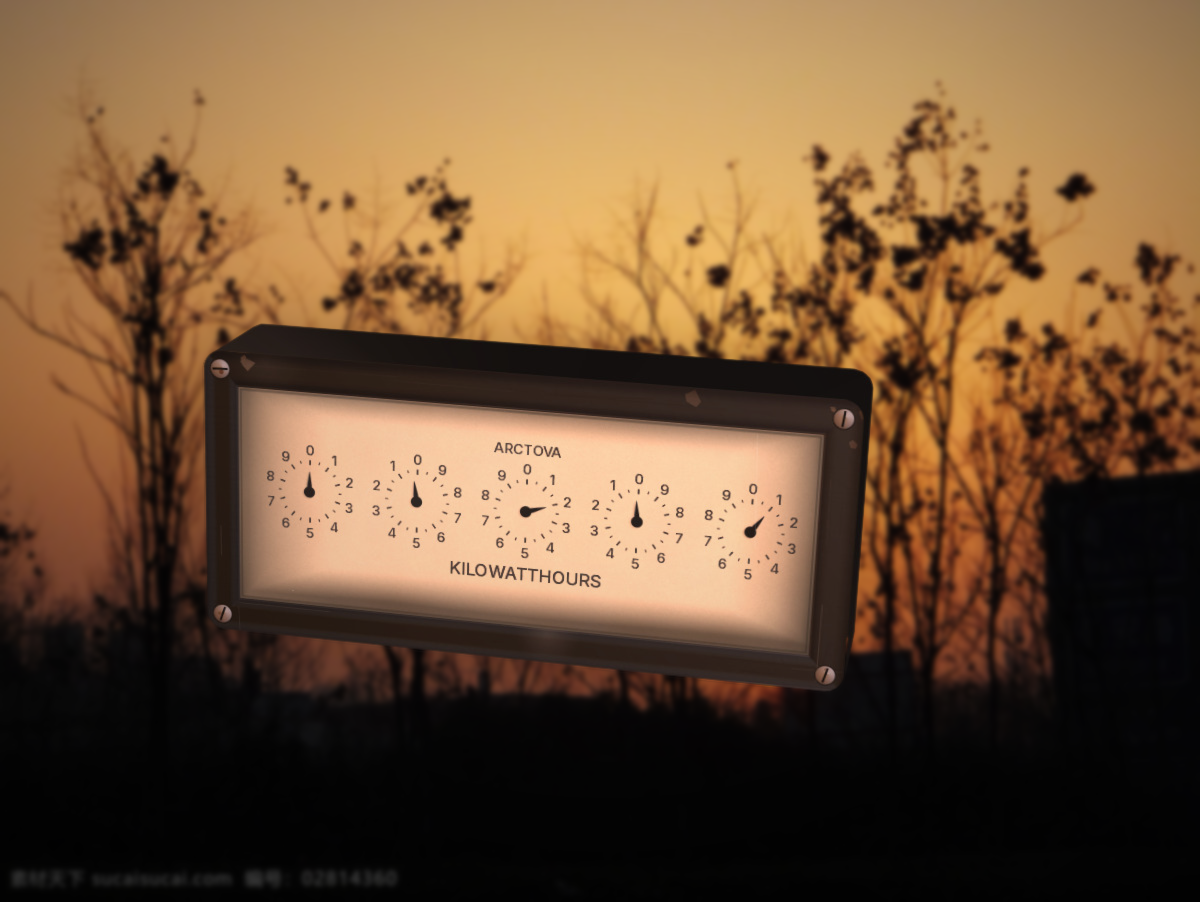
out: 201 kWh
